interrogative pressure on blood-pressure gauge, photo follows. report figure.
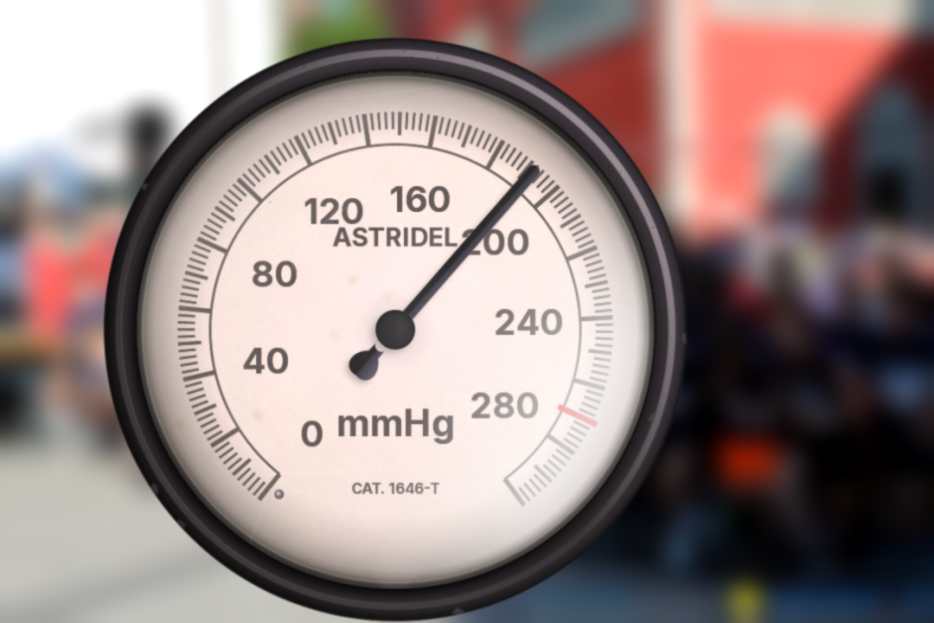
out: 192 mmHg
